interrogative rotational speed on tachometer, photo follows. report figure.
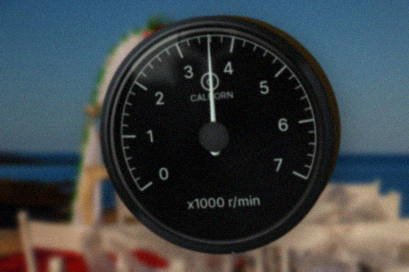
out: 3600 rpm
